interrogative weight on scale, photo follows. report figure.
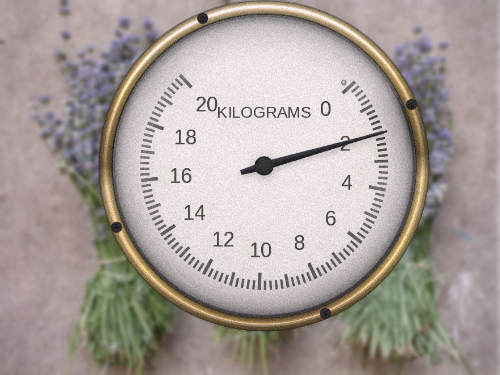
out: 2 kg
